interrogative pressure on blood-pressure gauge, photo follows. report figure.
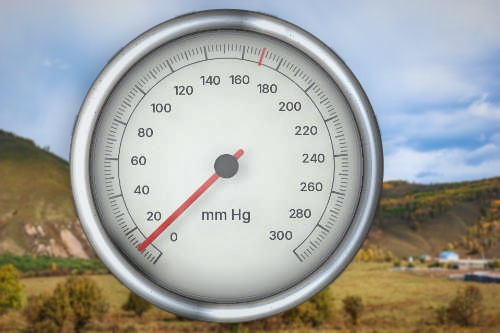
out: 10 mmHg
